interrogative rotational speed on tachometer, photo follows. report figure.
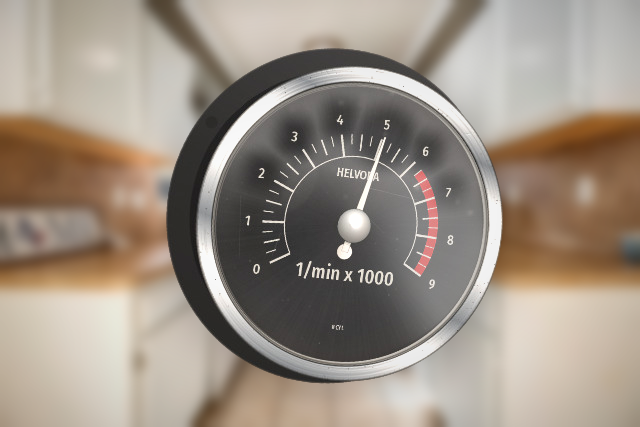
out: 5000 rpm
